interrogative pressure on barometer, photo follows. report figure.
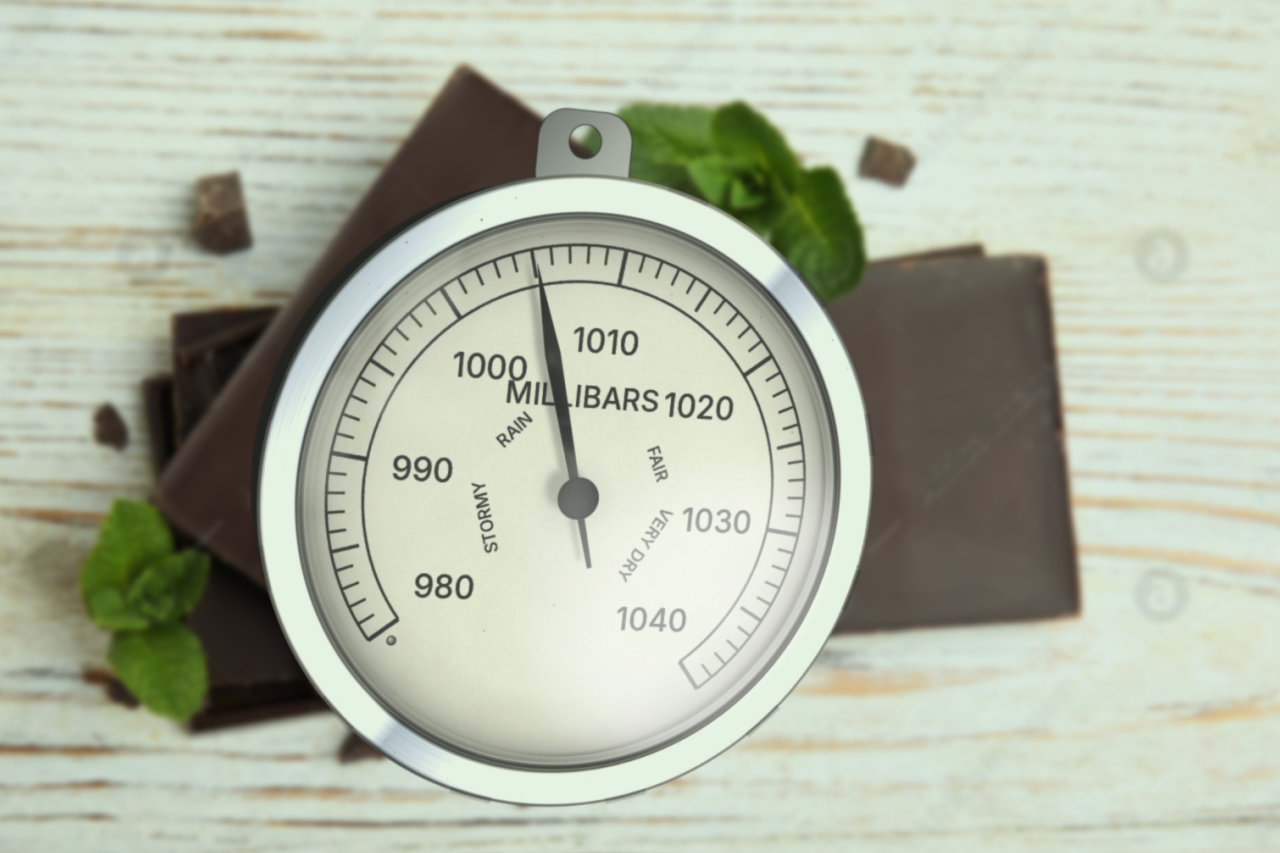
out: 1005 mbar
